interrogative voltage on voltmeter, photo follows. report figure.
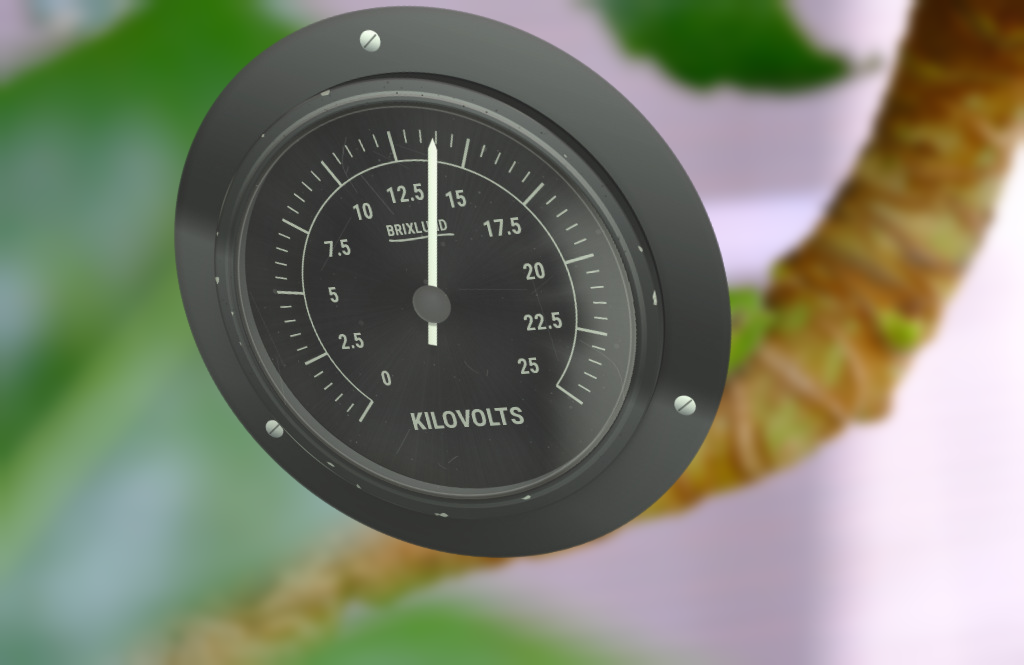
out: 14 kV
